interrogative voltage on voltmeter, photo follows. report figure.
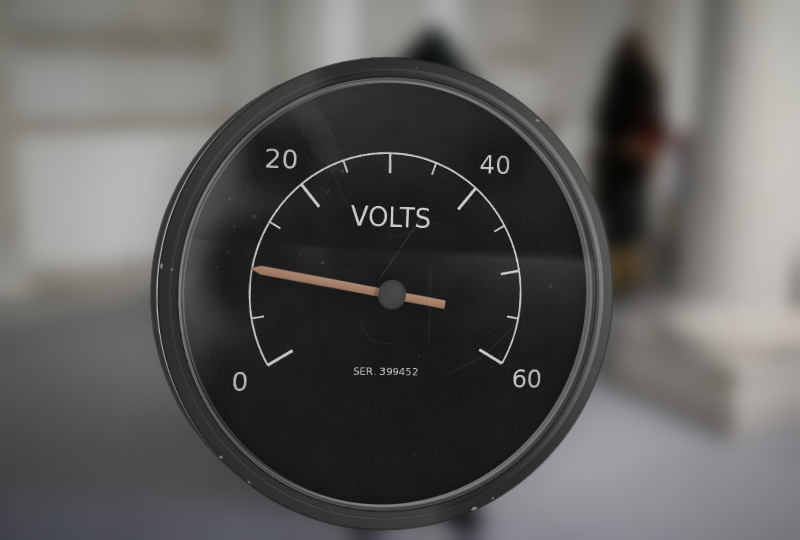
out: 10 V
